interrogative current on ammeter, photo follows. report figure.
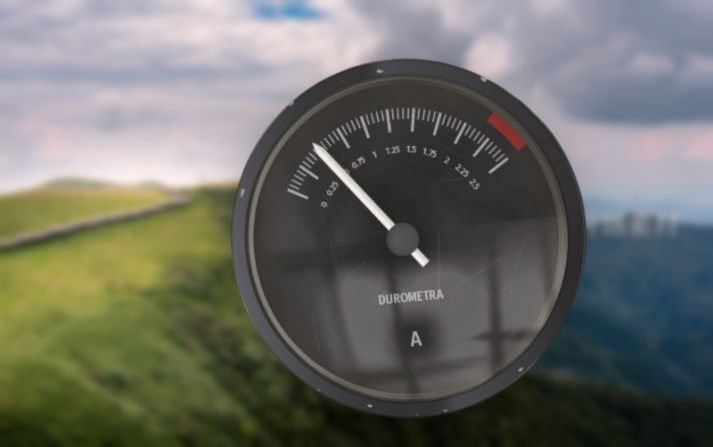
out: 0.5 A
